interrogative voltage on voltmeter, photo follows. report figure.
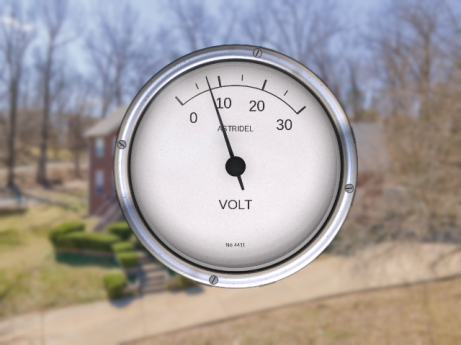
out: 7.5 V
